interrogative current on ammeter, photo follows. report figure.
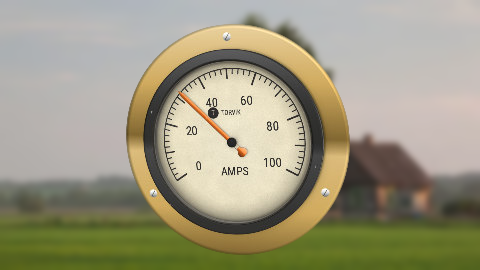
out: 32 A
